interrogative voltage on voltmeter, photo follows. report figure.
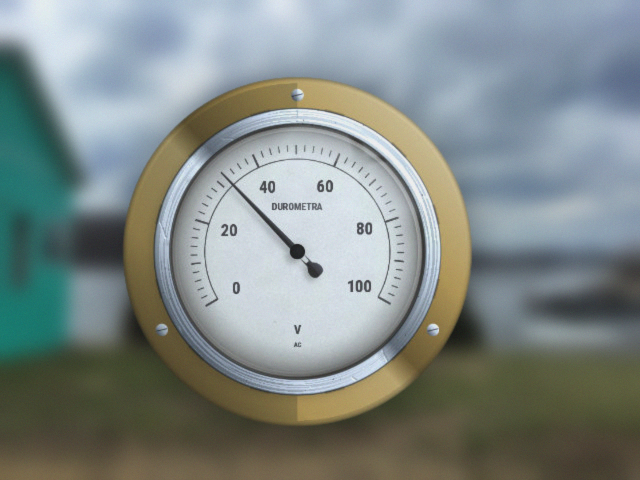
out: 32 V
